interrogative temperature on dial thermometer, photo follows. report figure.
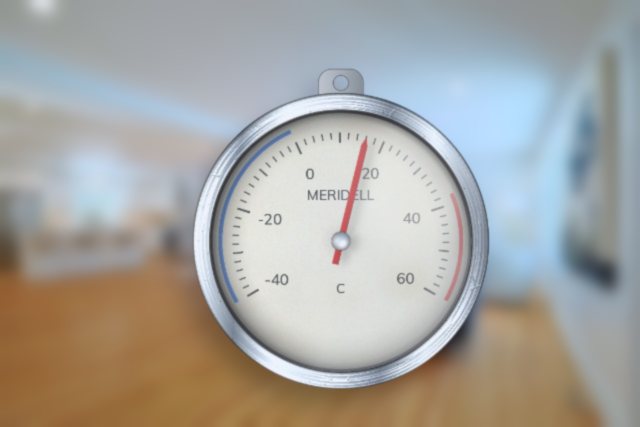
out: 16 °C
